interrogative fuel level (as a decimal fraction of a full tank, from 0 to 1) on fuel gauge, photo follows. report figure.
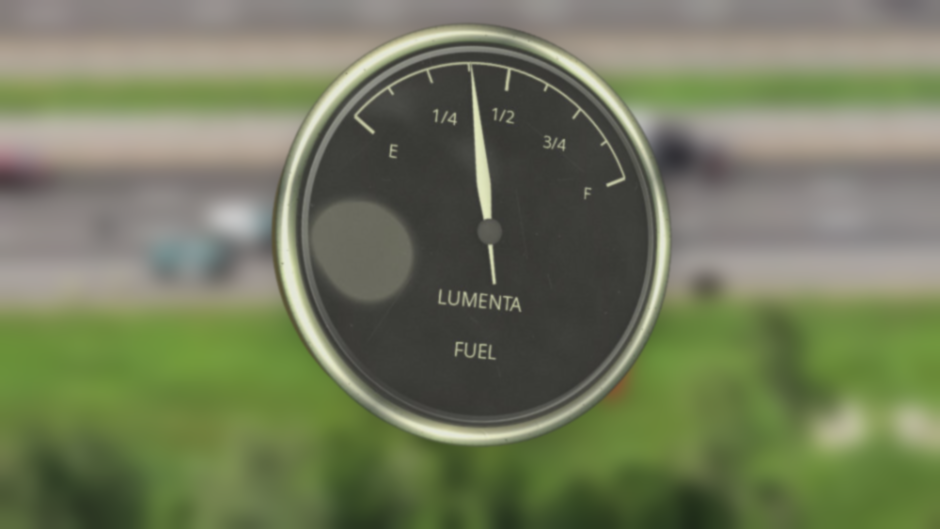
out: 0.375
